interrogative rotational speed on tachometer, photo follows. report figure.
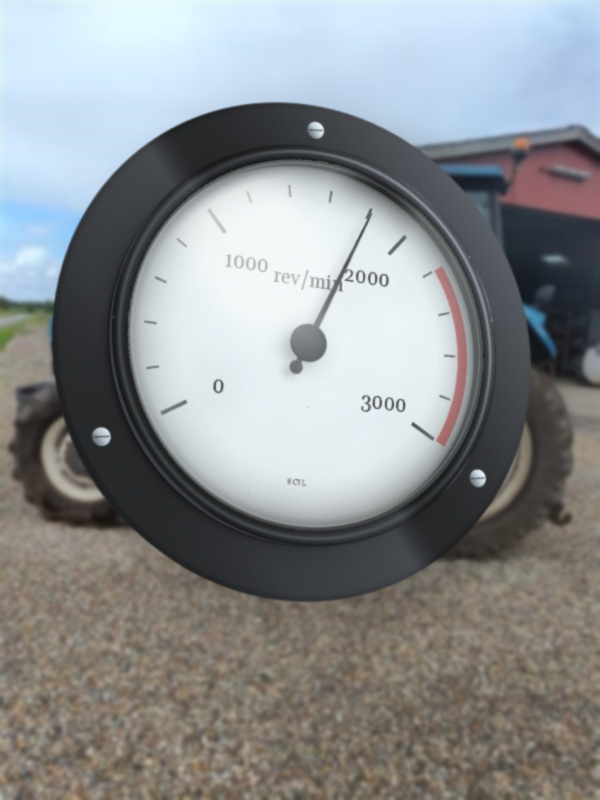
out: 1800 rpm
